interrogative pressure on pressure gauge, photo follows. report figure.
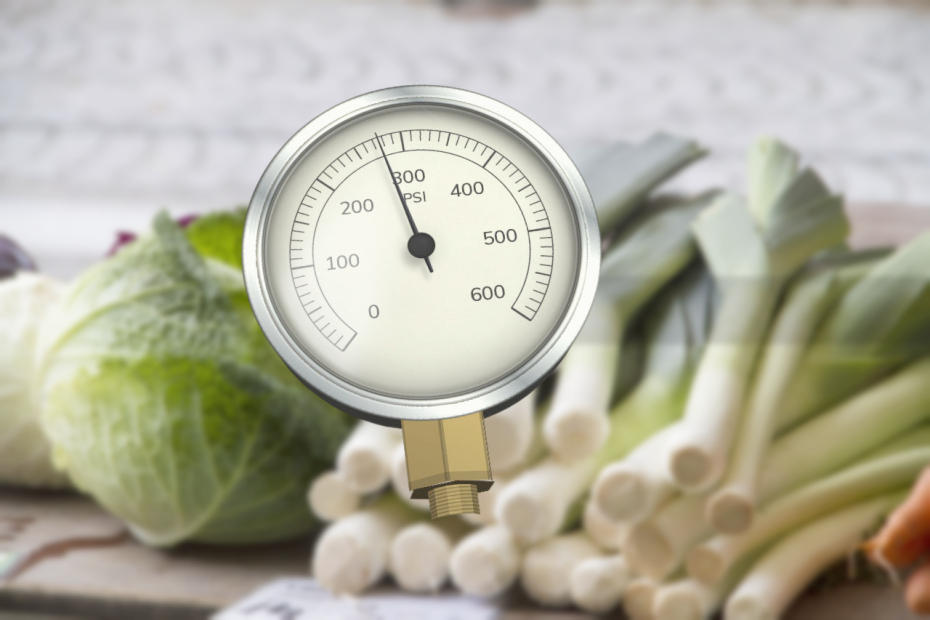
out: 275 psi
